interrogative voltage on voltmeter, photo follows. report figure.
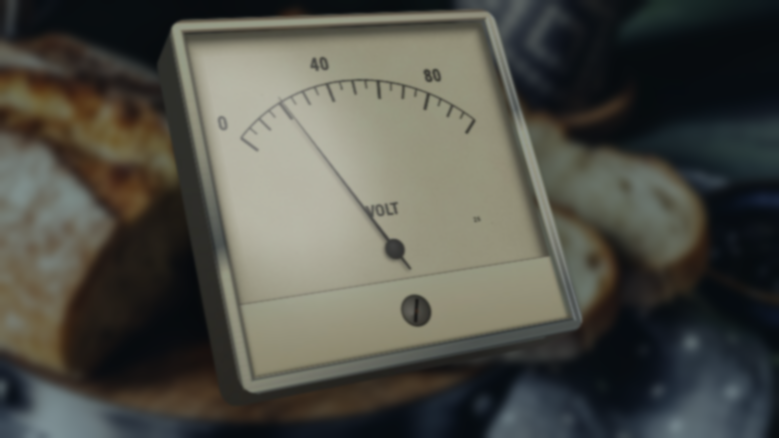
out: 20 V
